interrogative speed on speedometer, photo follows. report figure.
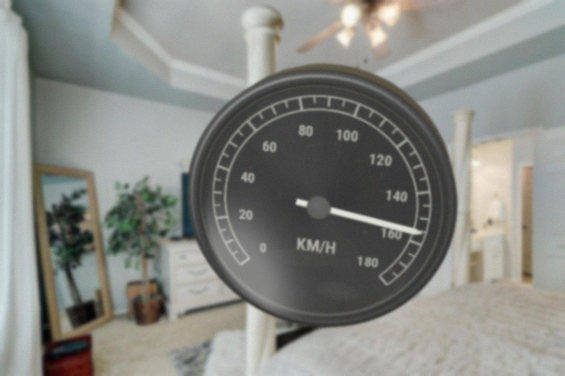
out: 155 km/h
